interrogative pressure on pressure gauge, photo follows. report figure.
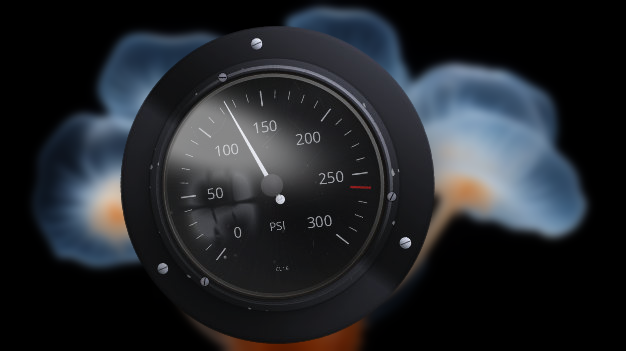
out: 125 psi
